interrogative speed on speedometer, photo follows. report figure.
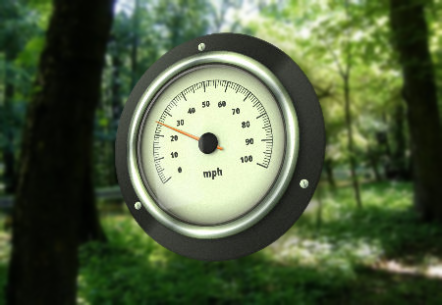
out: 25 mph
